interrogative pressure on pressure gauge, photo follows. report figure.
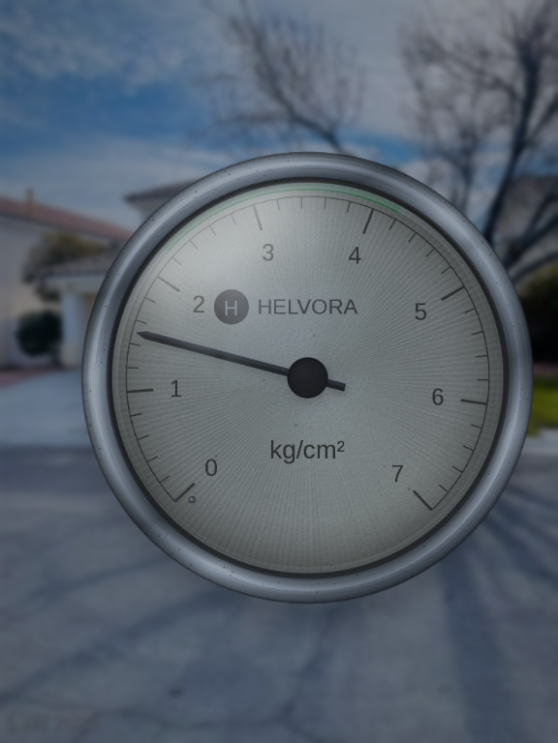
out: 1.5 kg/cm²
